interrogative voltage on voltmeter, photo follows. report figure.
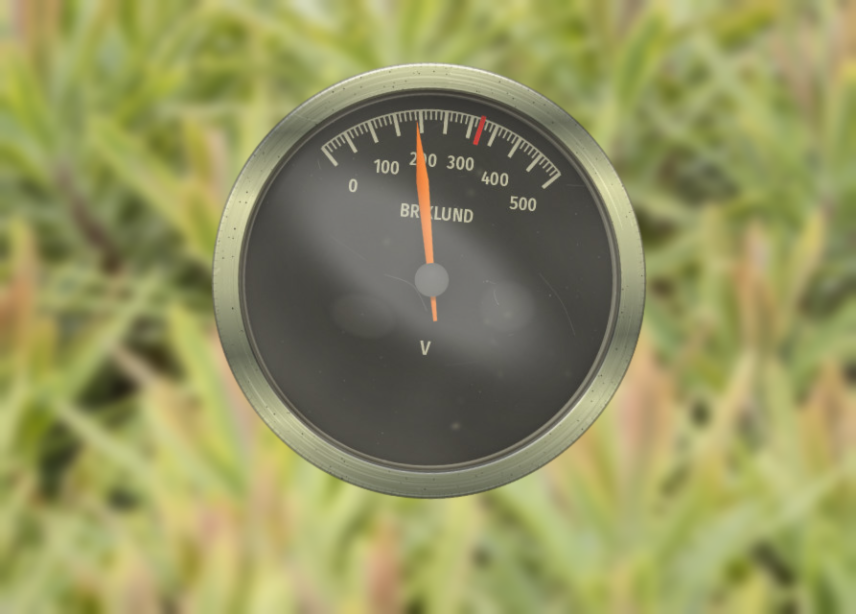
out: 190 V
